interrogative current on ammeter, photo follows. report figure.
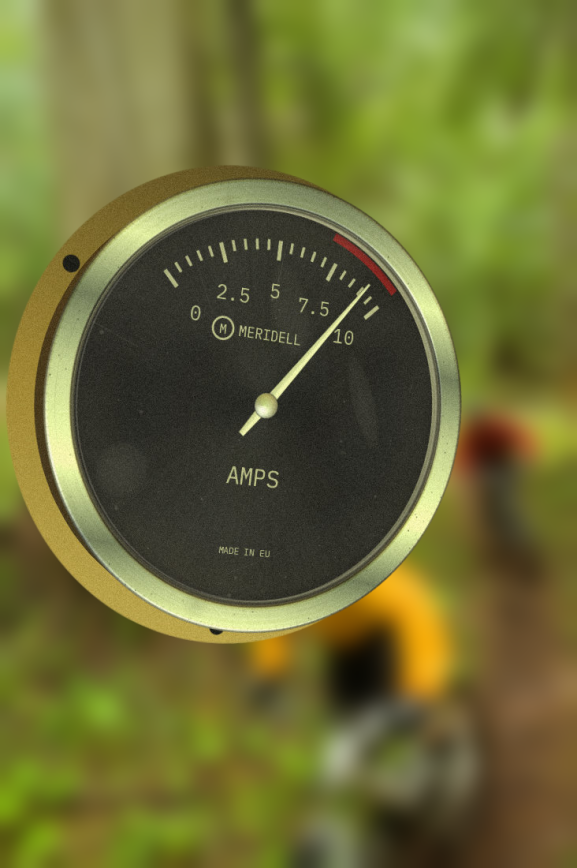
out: 9 A
